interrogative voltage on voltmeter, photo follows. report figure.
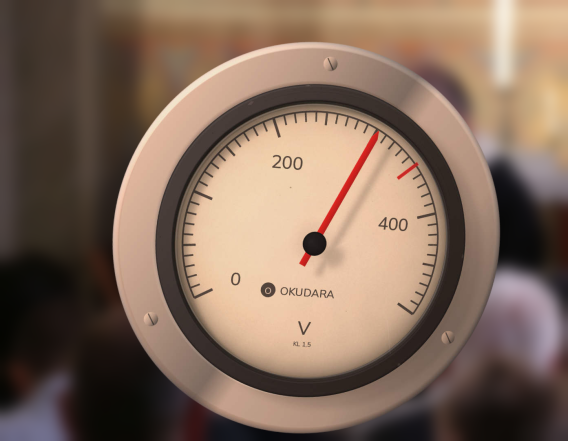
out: 300 V
